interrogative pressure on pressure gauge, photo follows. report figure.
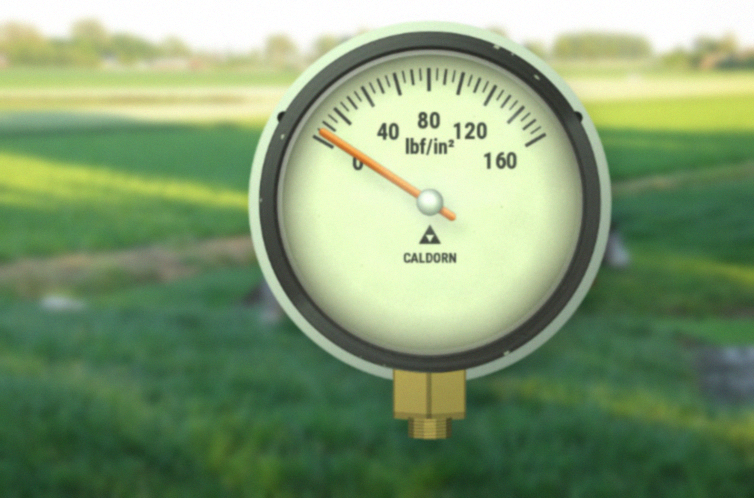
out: 5 psi
